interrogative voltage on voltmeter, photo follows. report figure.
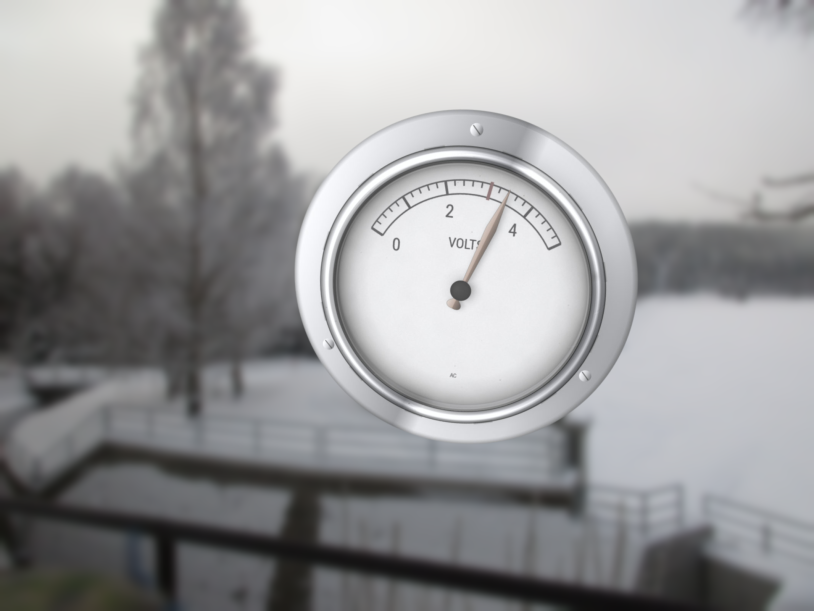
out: 3.4 V
